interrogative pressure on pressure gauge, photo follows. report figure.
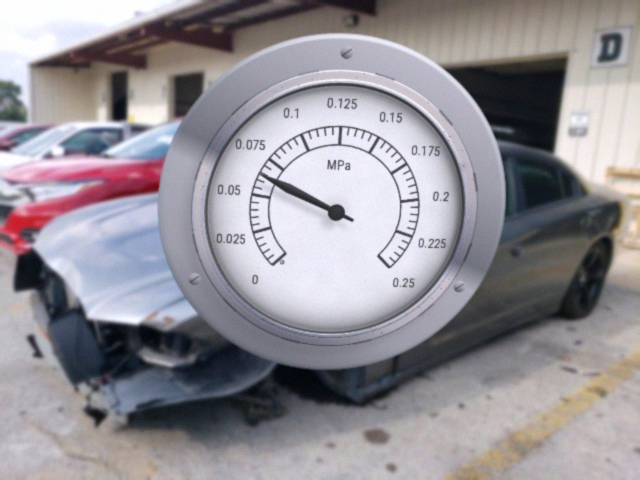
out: 0.065 MPa
